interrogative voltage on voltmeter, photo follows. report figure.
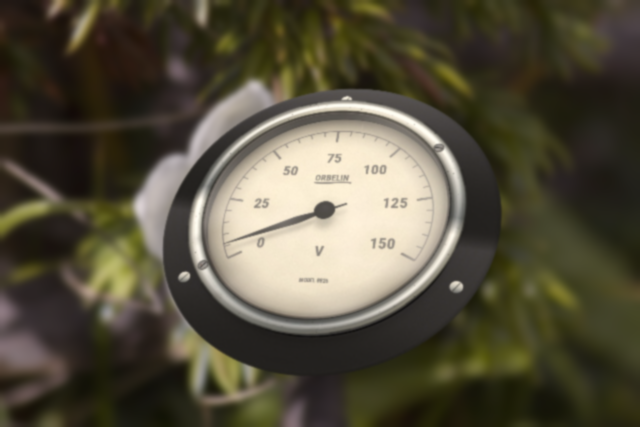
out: 5 V
